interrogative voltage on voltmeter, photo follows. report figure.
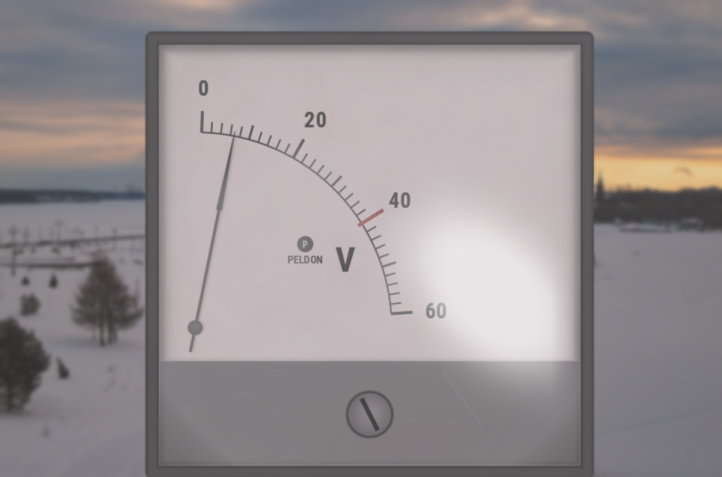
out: 7 V
